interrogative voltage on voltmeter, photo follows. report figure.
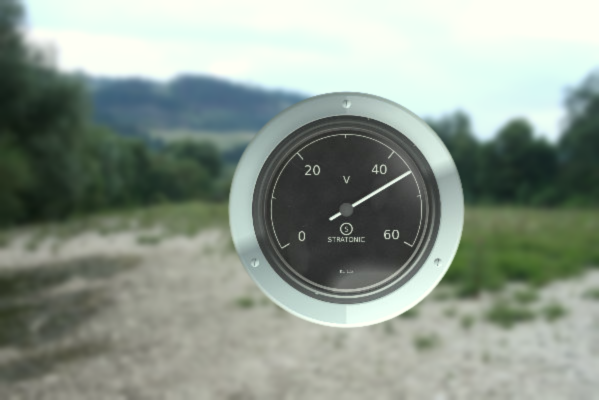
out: 45 V
